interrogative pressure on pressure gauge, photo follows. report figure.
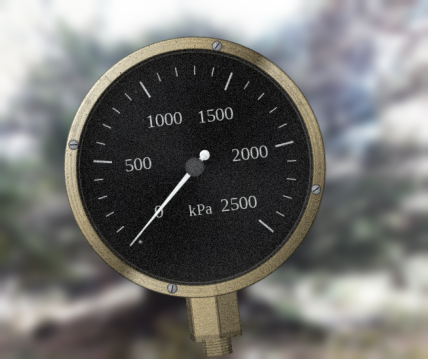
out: 0 kPa
